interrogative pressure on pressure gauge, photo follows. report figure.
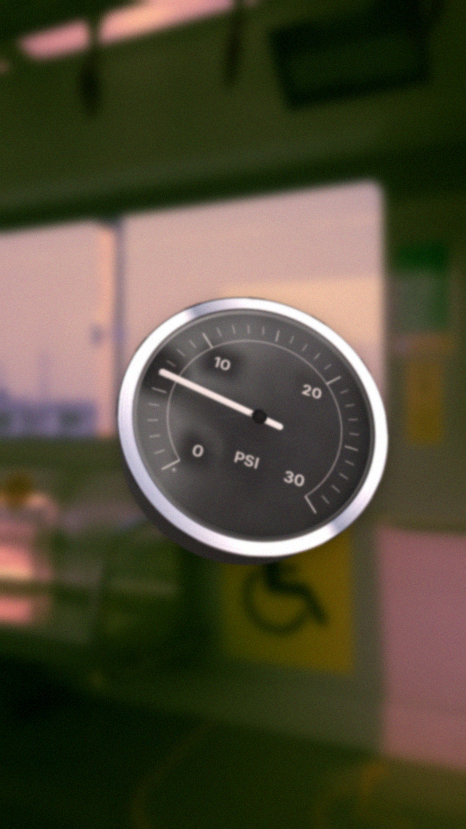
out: 6 psi
